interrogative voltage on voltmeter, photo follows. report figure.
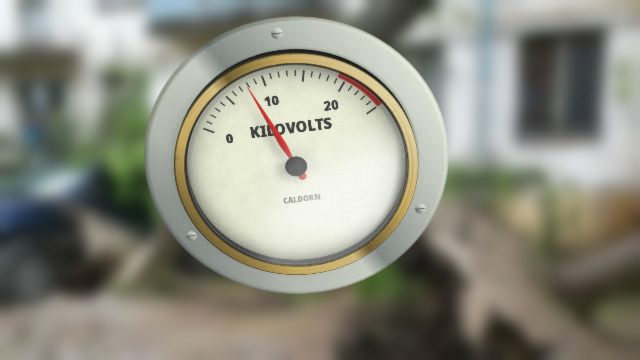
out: 8 kV
